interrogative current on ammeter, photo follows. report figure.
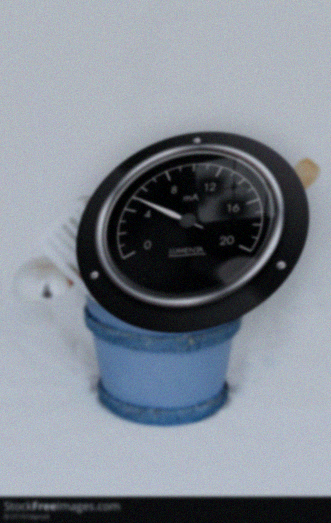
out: 5 mA
